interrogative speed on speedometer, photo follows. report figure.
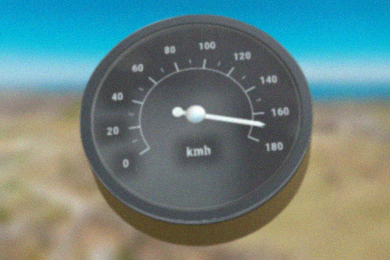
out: 170 km/h
